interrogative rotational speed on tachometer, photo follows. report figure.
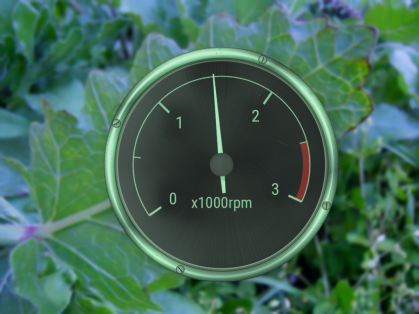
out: 1500 rpm
